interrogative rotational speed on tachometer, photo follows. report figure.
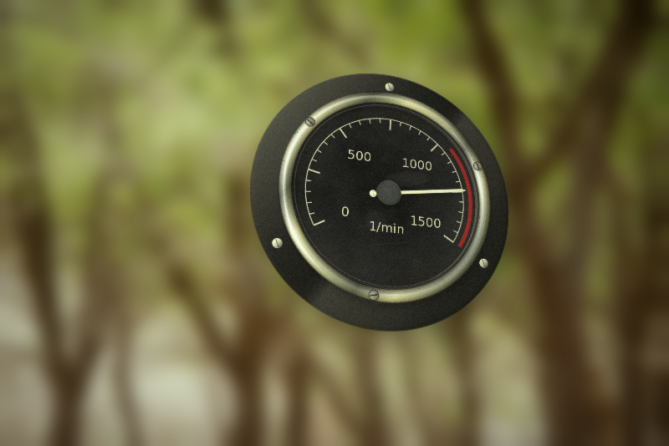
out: 1250 rpm
